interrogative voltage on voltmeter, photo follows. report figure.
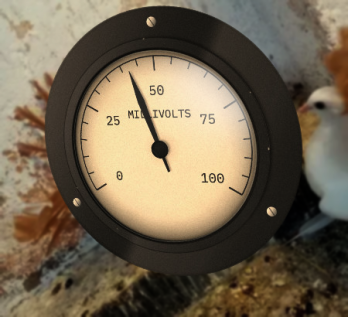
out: 42.5 mV
